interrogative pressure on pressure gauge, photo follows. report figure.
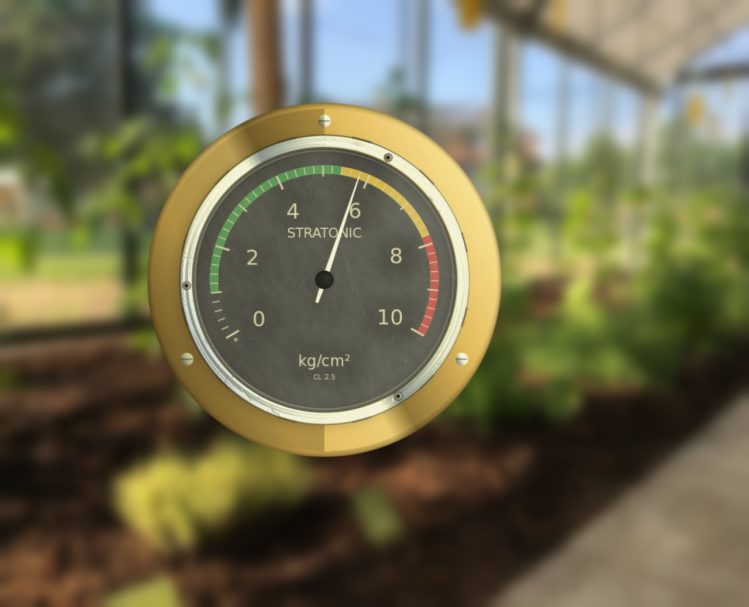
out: 5.8 kg/cm²
